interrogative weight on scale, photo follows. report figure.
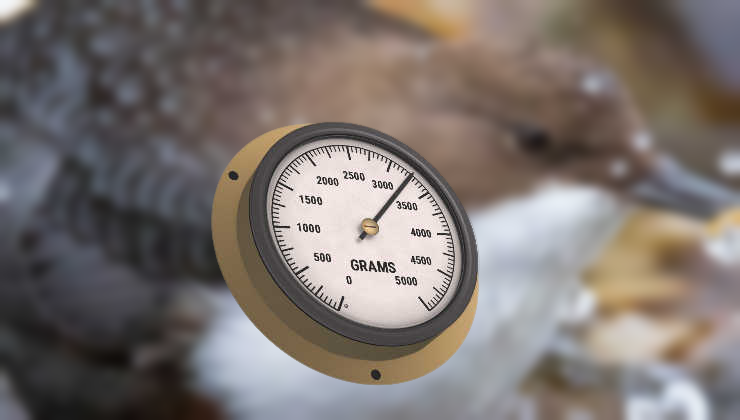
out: 3250 g
